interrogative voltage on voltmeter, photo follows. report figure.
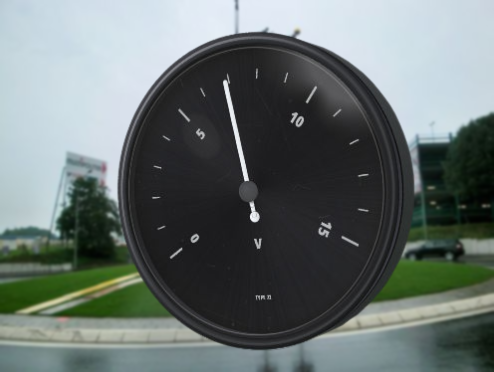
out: 7 V
